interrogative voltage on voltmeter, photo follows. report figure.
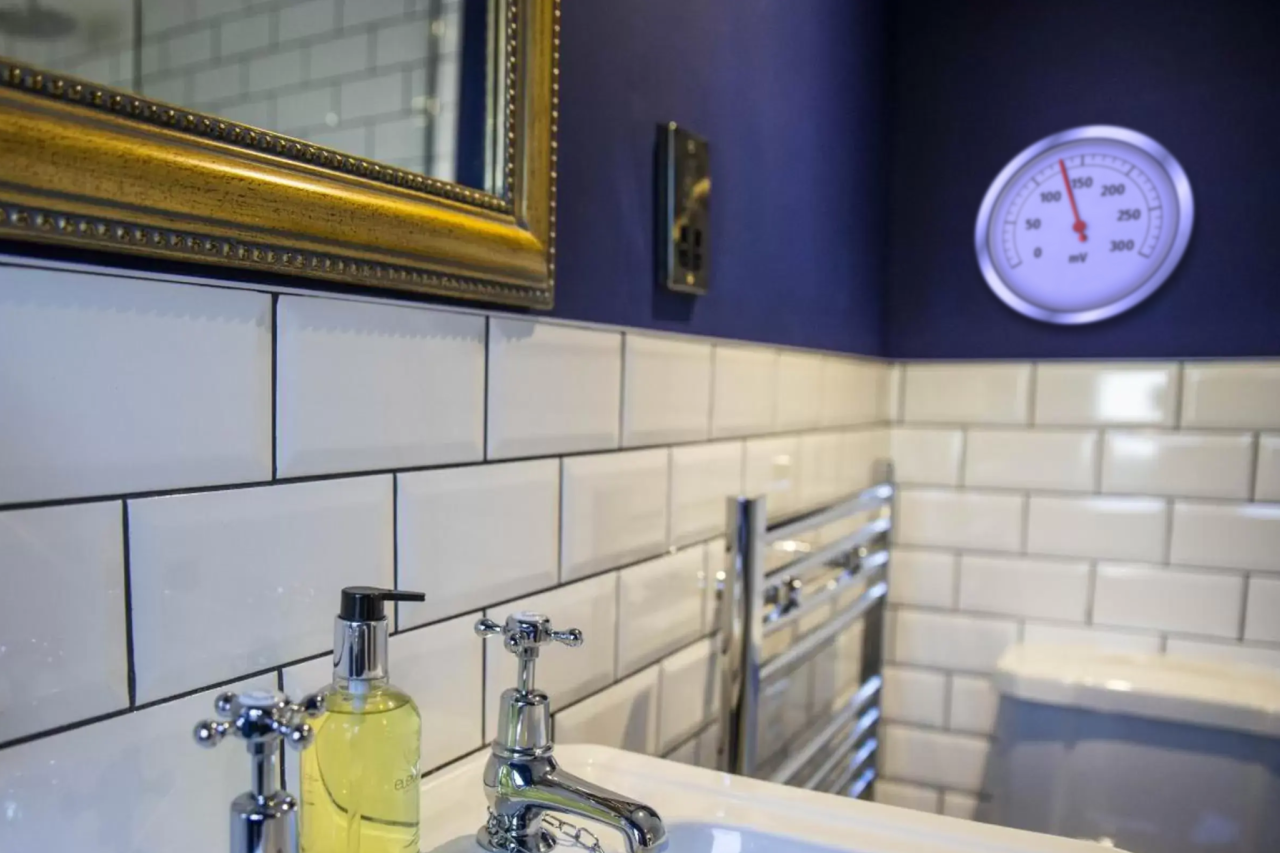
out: 130 mV
